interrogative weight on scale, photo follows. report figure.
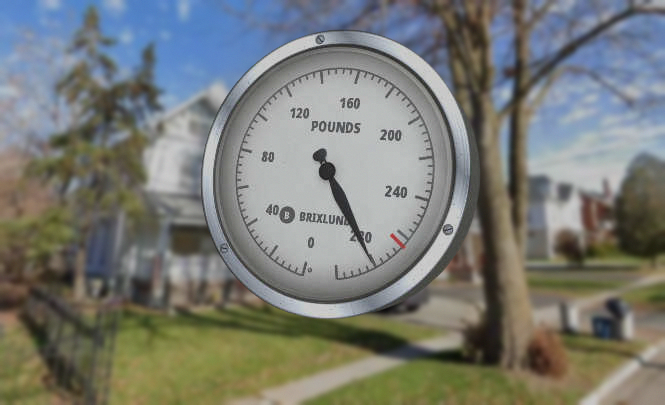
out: 280 lb
